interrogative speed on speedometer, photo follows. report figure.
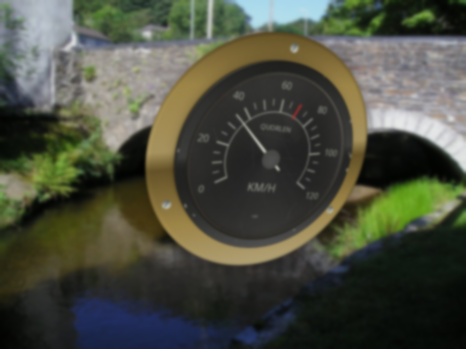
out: 35 km/h
